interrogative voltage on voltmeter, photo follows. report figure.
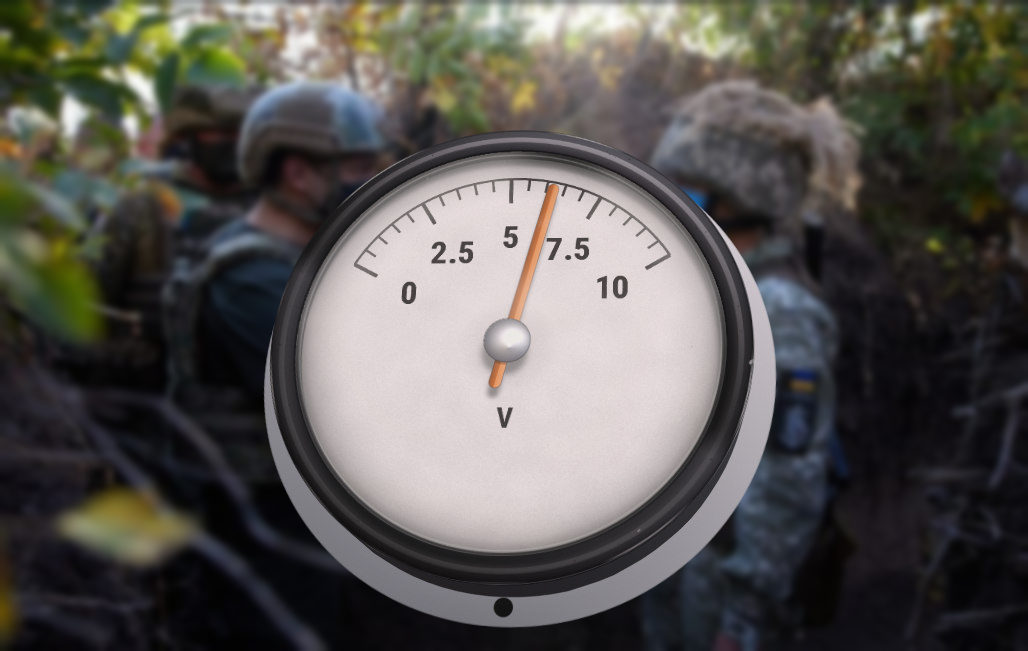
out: 6.25 V
